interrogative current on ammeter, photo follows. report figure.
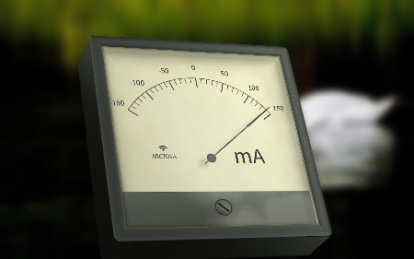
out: 140 mA
